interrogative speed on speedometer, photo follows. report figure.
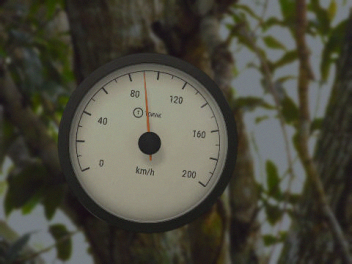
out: 90 km/h
